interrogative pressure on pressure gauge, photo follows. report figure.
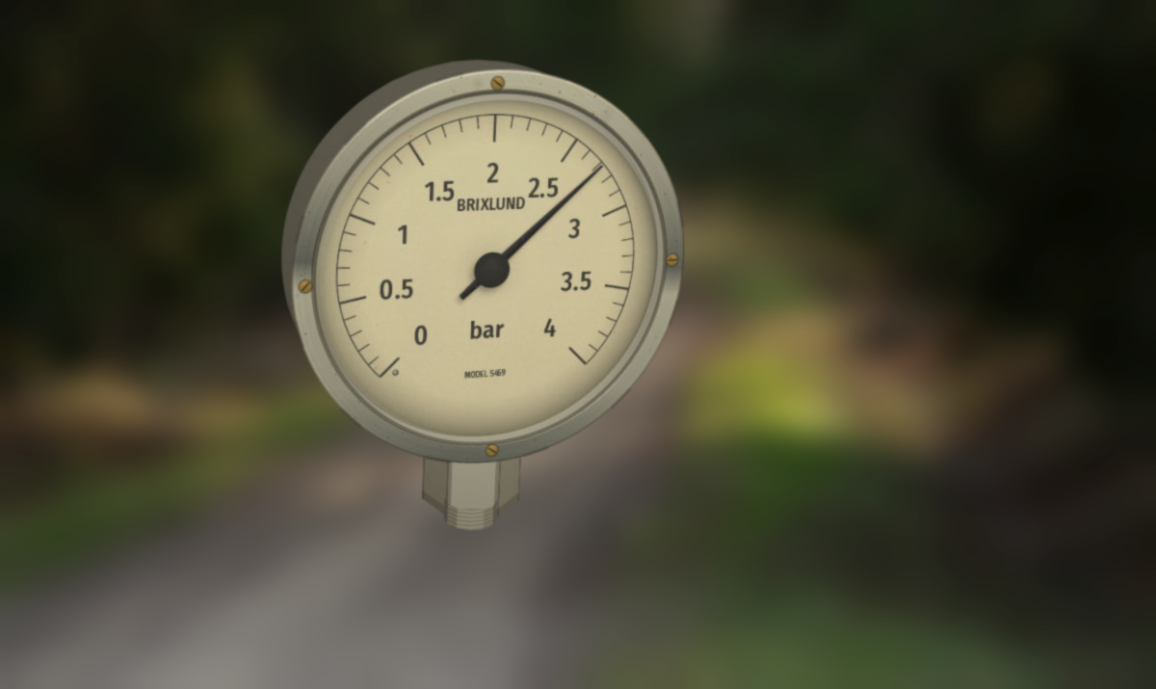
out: 2.7 bar
